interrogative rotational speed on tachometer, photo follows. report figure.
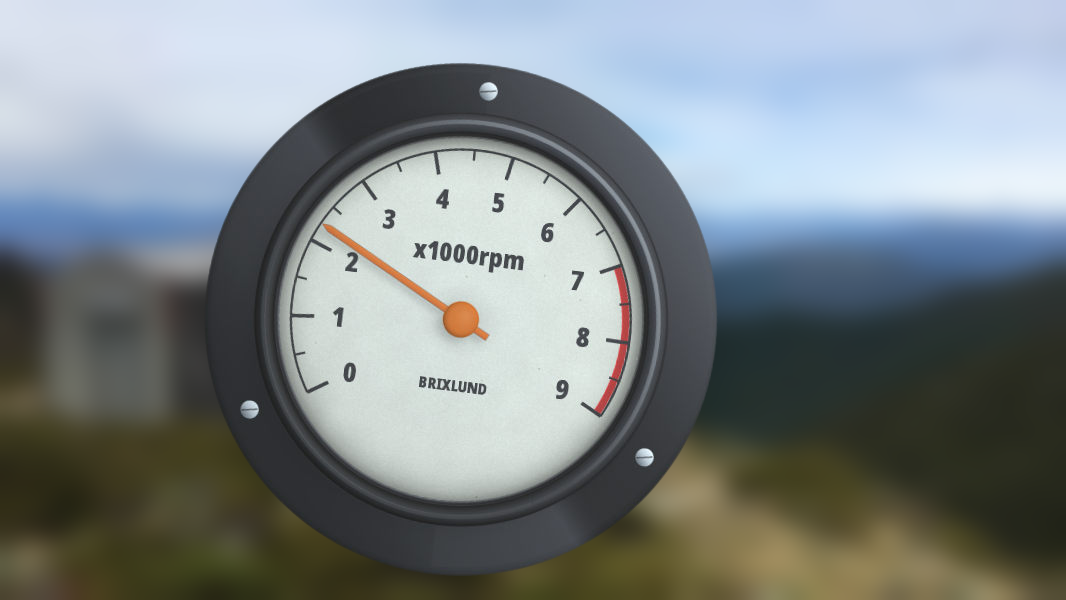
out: 2250 rpm
